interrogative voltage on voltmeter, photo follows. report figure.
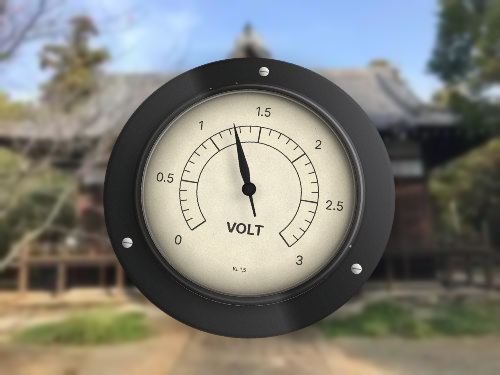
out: 1.25 V
